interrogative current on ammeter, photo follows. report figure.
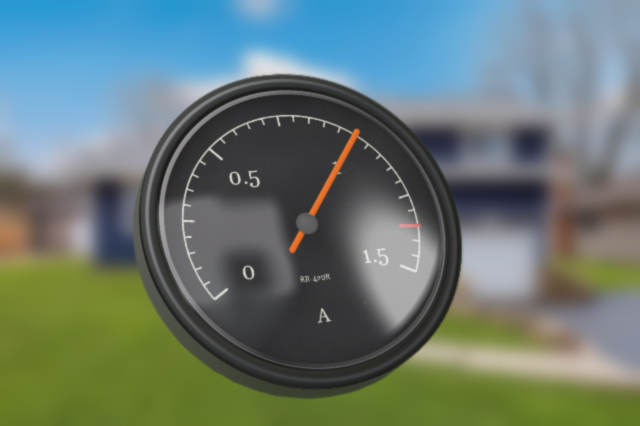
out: 1 A
